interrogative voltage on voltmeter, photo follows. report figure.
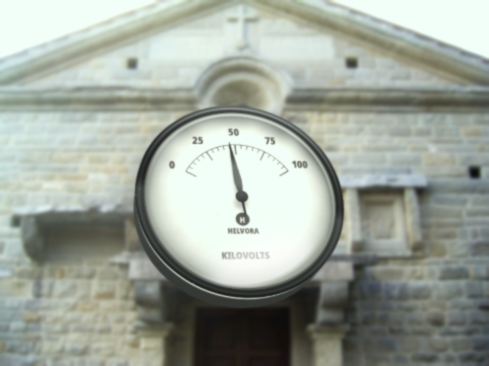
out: 45 kV
